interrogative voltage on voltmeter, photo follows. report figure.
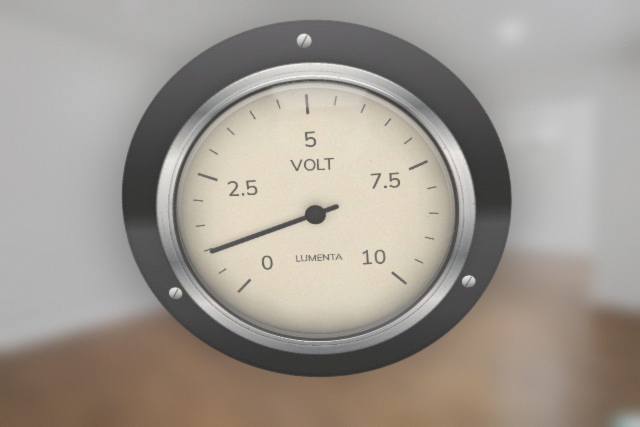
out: 1 V
